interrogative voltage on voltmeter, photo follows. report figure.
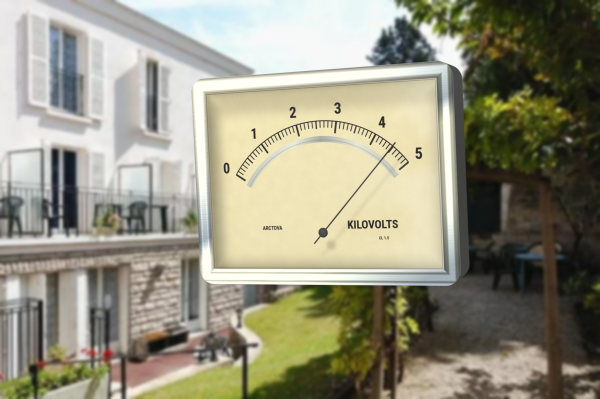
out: 4.5 kV
